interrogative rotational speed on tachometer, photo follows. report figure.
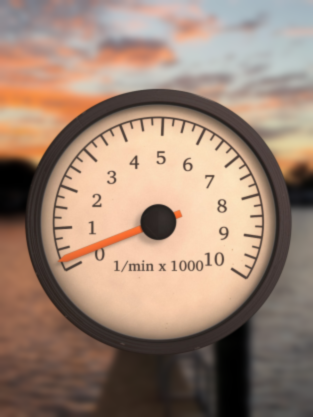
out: 250 rpm
